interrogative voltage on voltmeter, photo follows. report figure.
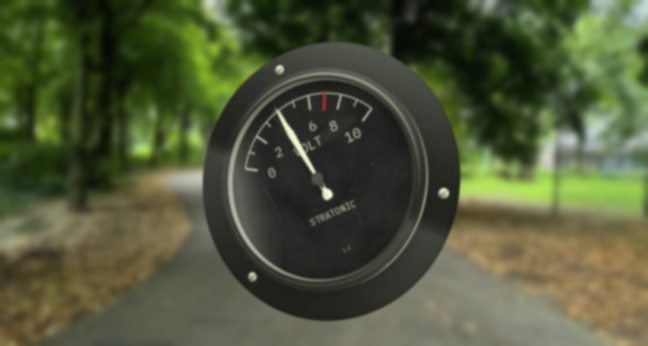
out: 4 V
